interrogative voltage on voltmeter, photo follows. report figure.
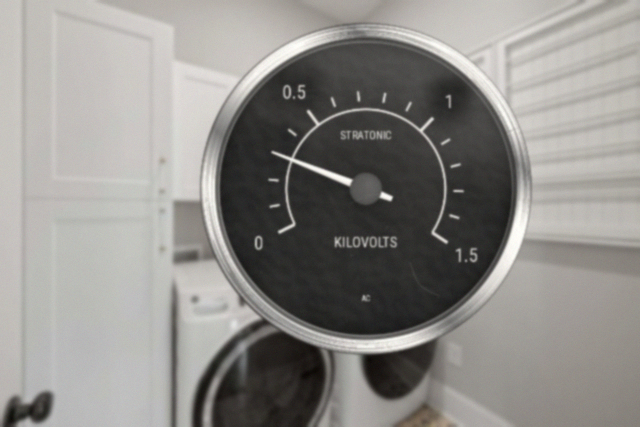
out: 0.3 kV
